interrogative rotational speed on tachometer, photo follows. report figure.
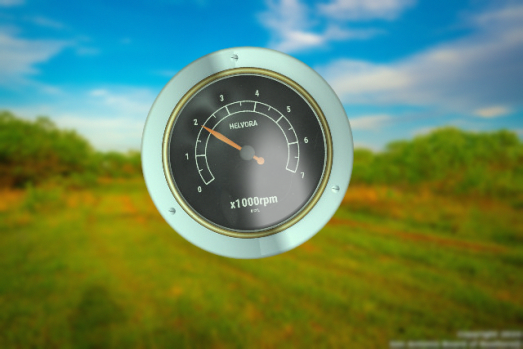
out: 2000 rpm
